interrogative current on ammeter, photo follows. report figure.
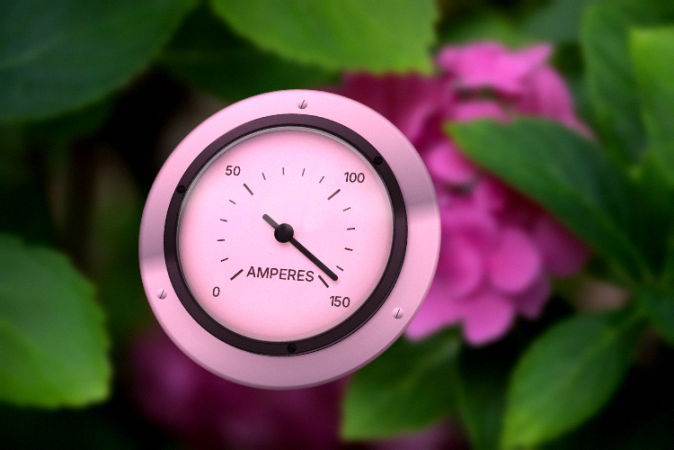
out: 145 A
